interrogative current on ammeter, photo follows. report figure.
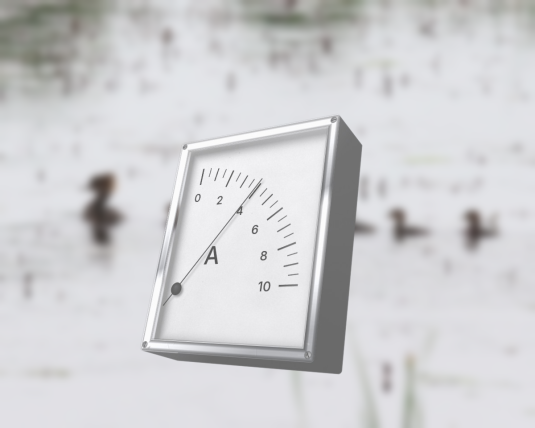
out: 4 A
